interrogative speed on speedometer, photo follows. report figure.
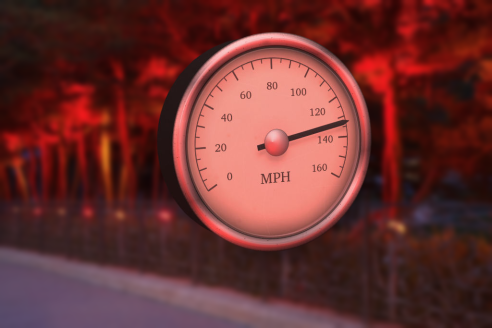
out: 132.5 mph
